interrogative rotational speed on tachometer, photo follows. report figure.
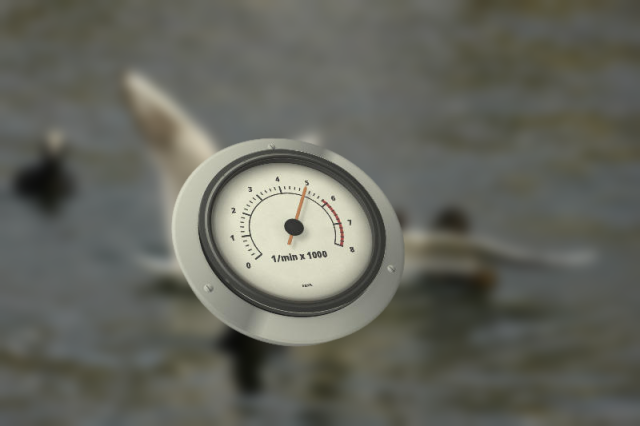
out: 5000 rpm
